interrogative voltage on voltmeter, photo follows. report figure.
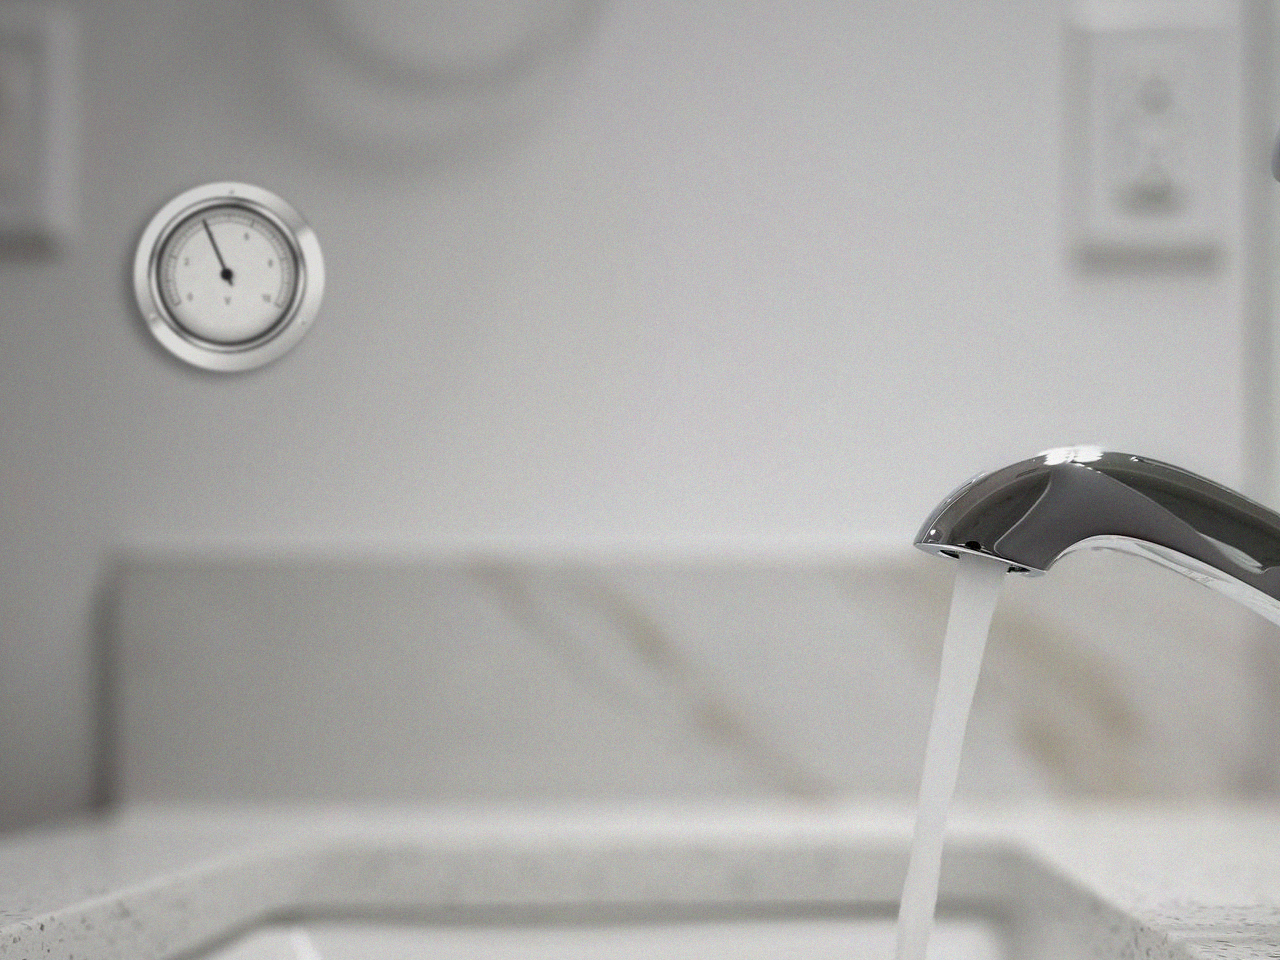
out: 4 V
